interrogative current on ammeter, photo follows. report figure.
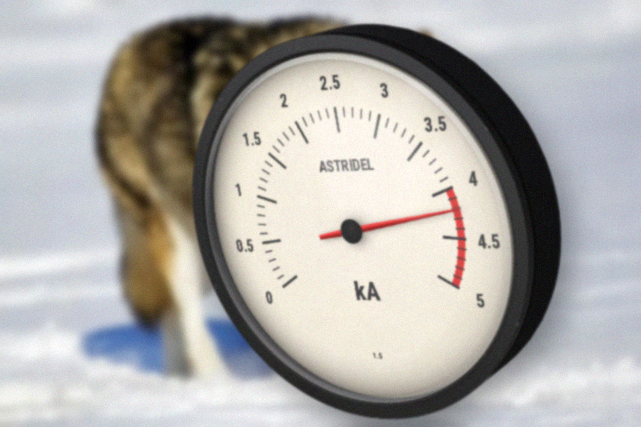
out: 4.2 kA
